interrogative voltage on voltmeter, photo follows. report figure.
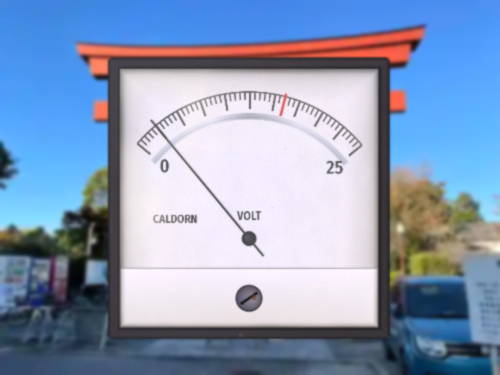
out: 2.5 V
